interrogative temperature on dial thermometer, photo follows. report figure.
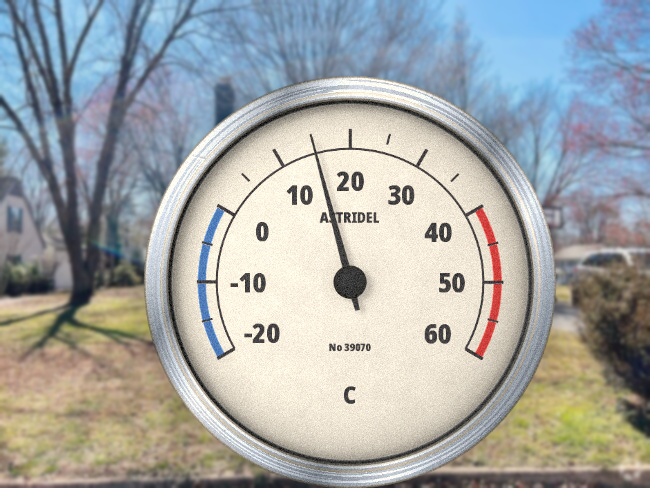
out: 15 °C
